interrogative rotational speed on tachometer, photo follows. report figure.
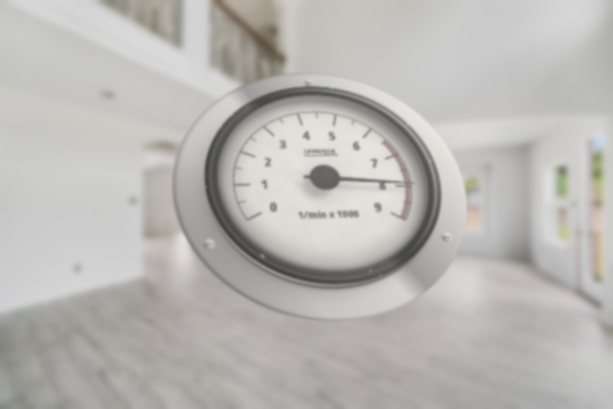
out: 8000 rpm
